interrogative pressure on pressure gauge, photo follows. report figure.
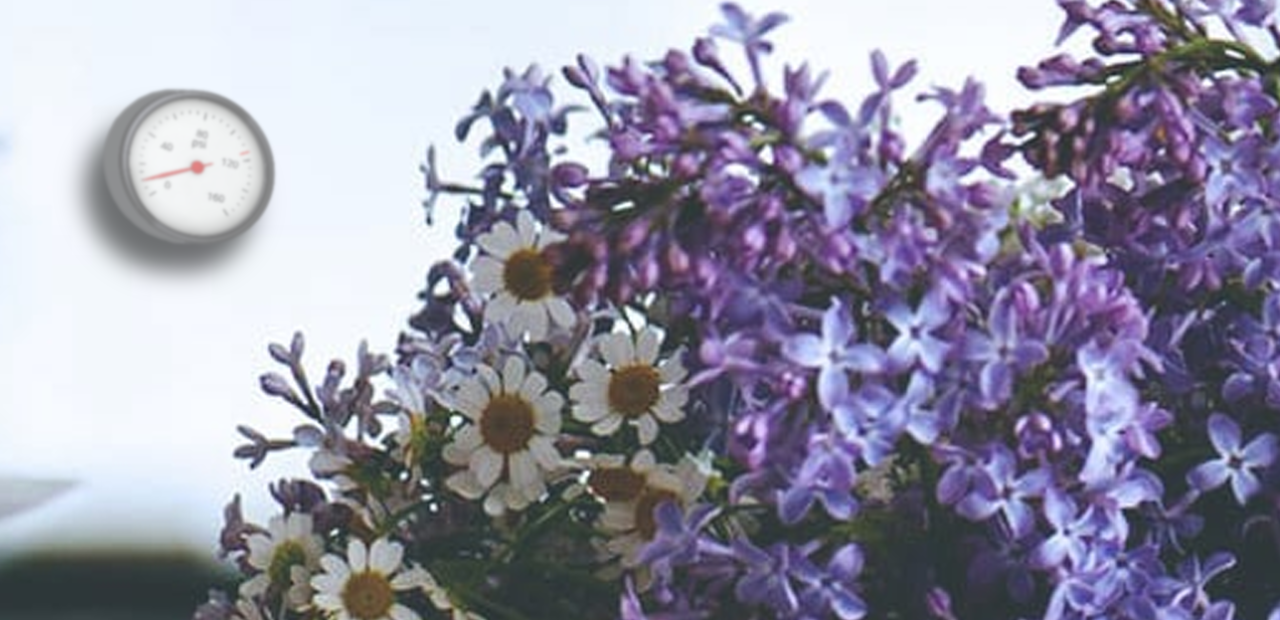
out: 10 psi
